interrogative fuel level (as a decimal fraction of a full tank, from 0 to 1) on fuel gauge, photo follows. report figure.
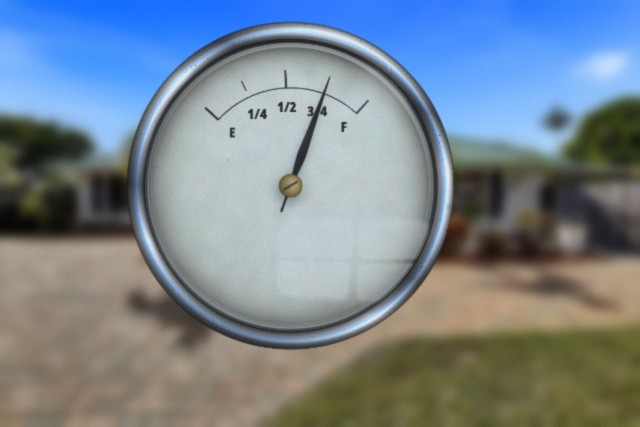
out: 0.75
